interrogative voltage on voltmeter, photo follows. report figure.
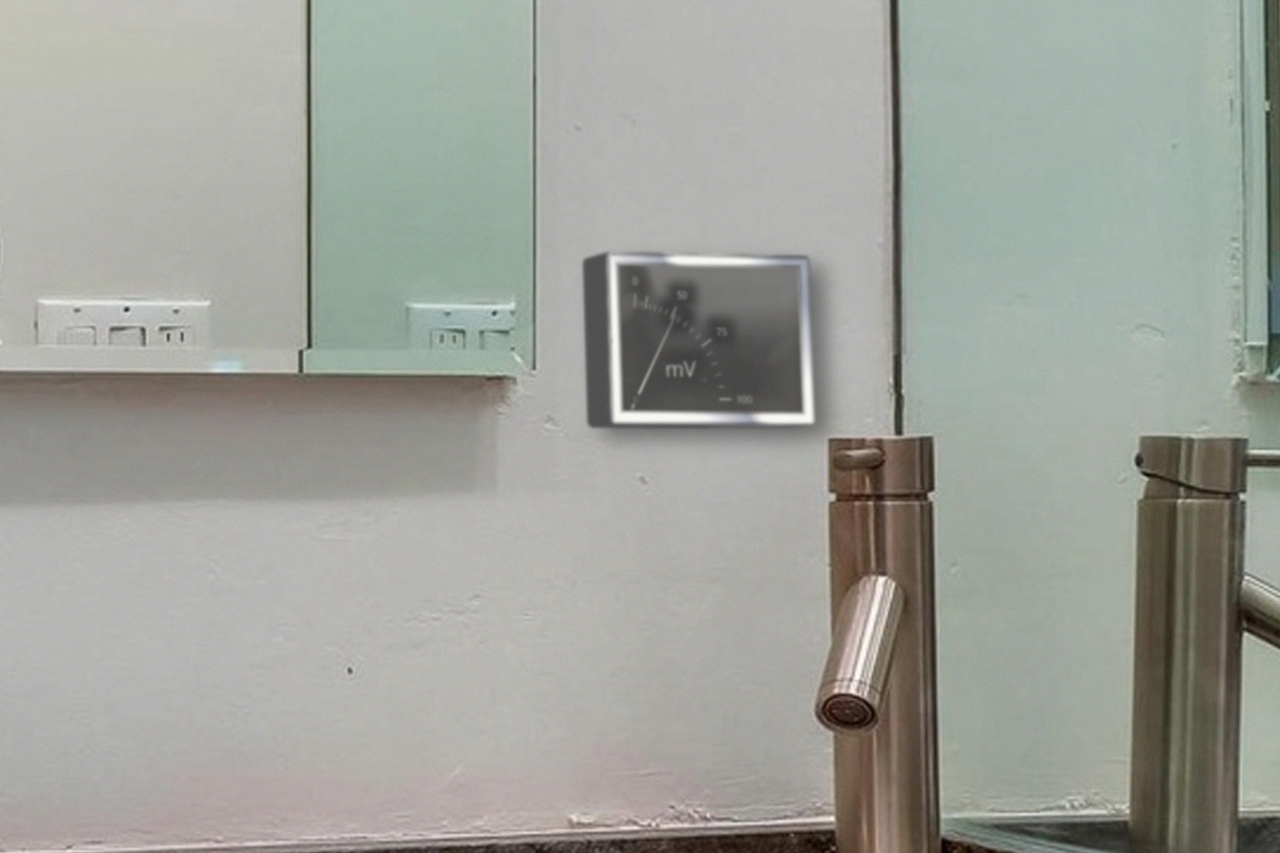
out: 50 mV
